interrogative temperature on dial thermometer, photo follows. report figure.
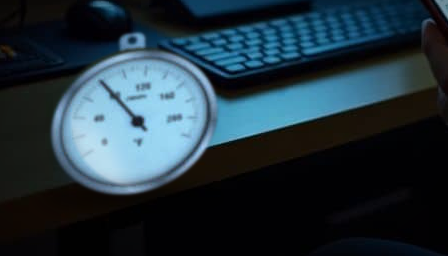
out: 80 °F
